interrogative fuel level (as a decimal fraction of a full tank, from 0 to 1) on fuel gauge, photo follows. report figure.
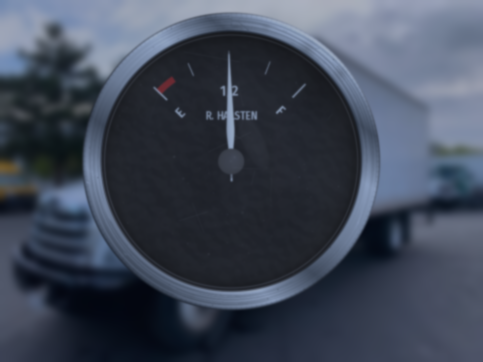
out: 0.5
